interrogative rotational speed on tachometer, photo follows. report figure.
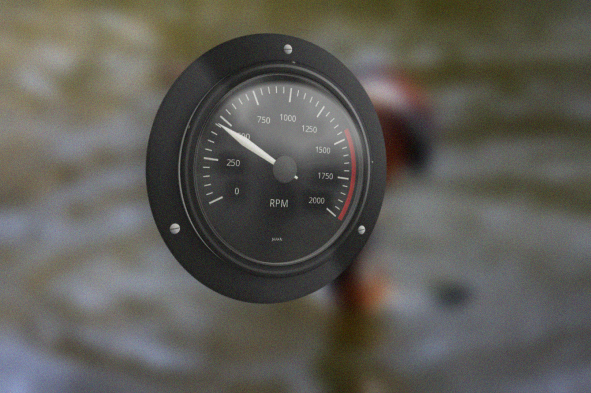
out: 450 rpm
